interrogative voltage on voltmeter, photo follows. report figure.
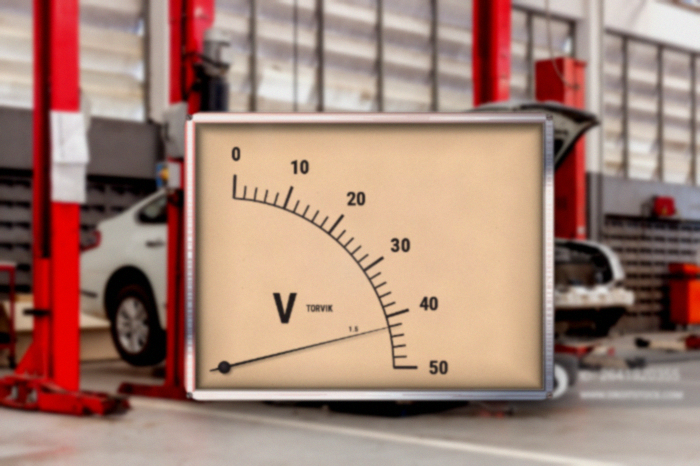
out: 42 V
